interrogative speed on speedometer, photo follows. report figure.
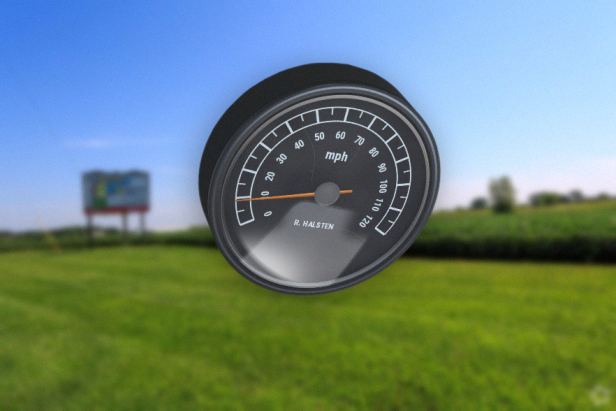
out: 10 mph
